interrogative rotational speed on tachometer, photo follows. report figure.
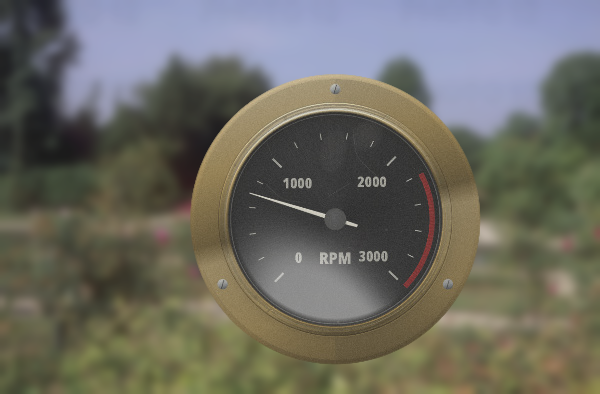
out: 700 rpm
